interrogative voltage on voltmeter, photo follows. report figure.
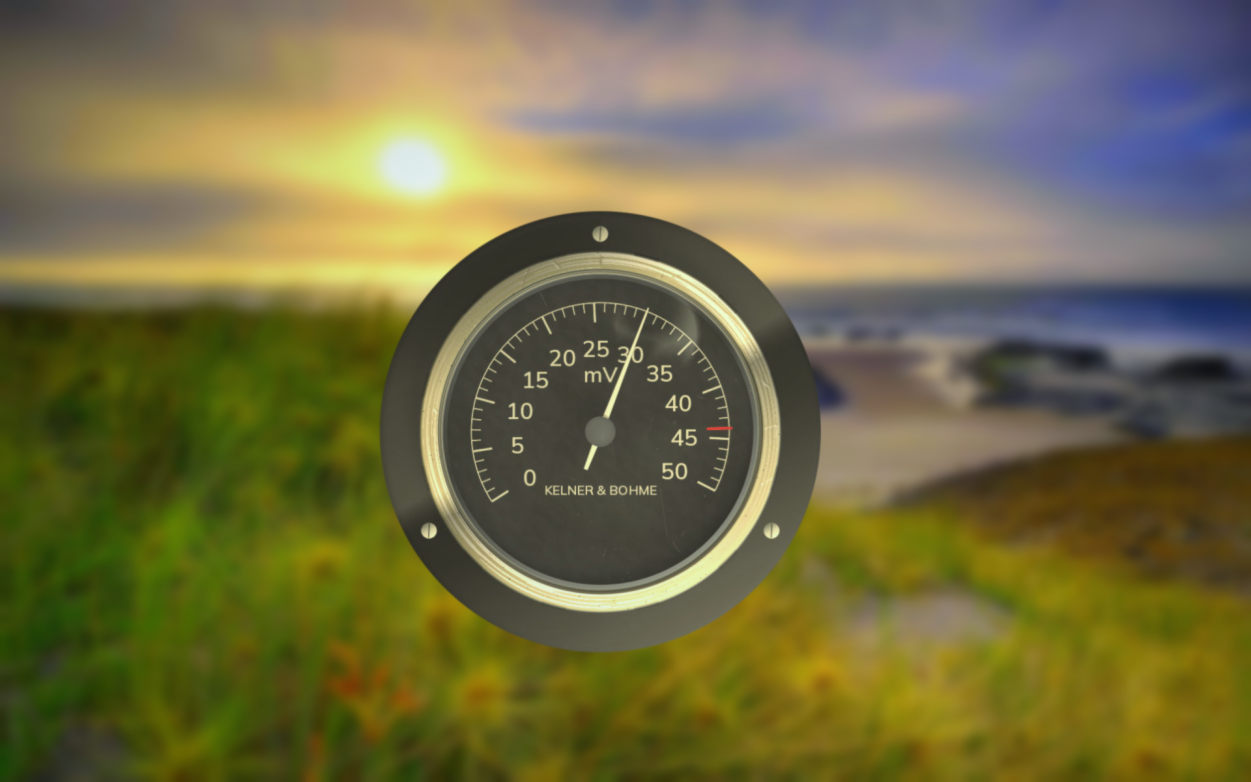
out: 30 mV
